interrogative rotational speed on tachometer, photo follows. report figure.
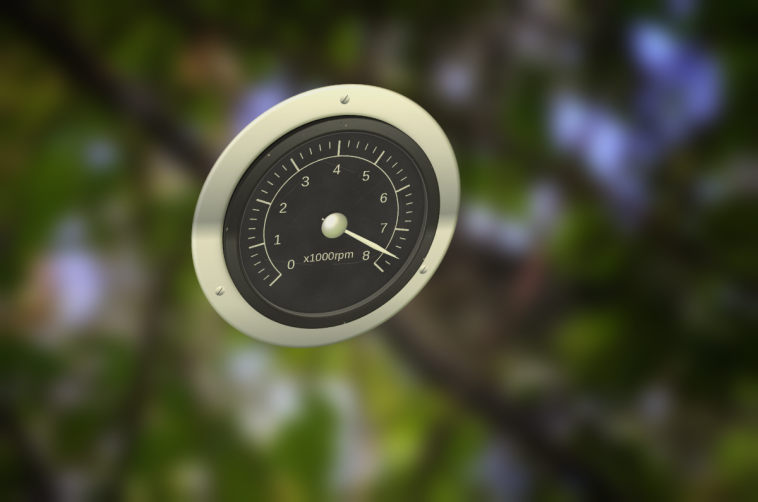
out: 7600 rpm
